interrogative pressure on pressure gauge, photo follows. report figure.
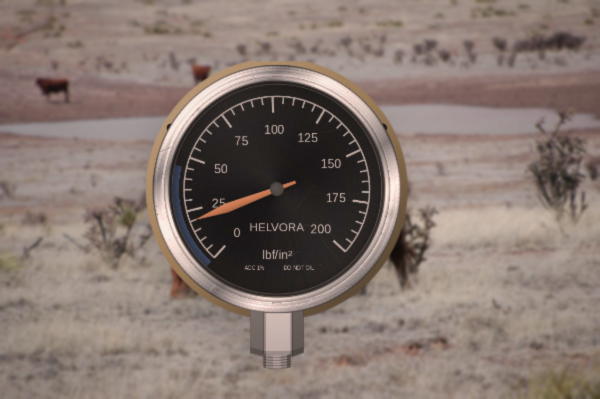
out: 20 psi
